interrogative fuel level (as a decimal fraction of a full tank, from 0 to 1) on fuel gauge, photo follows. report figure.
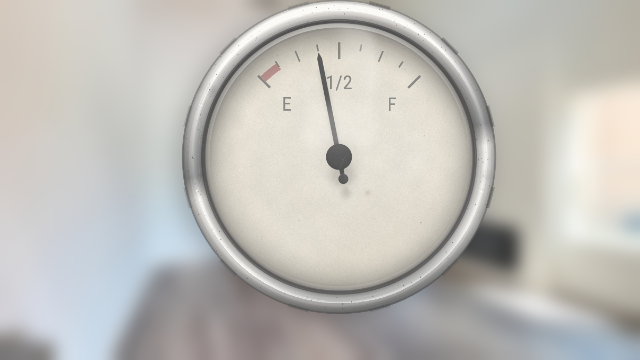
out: 0.375
